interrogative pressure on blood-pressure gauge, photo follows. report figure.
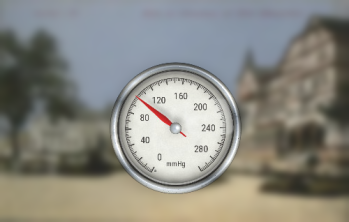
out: 100 mmHg
